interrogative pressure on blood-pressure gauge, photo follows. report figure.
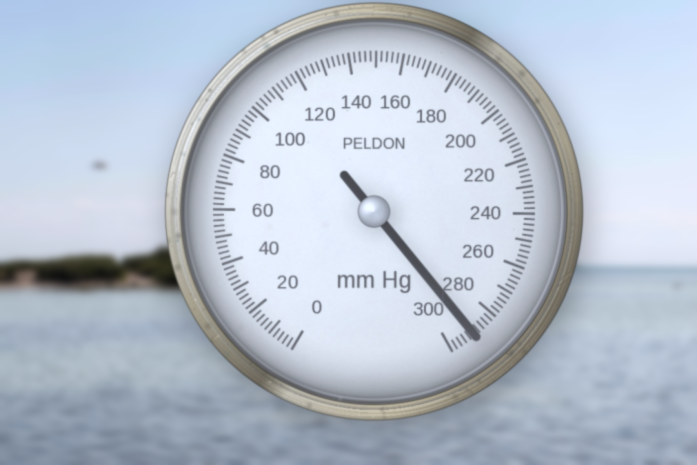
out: 290 mmHg
